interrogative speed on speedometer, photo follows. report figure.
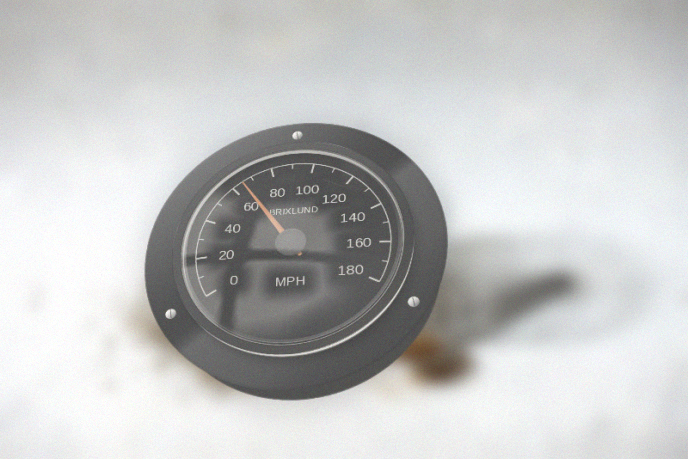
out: 65 mph
